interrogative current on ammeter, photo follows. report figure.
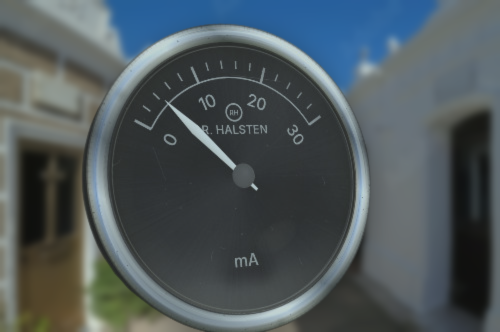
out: 4 mA
